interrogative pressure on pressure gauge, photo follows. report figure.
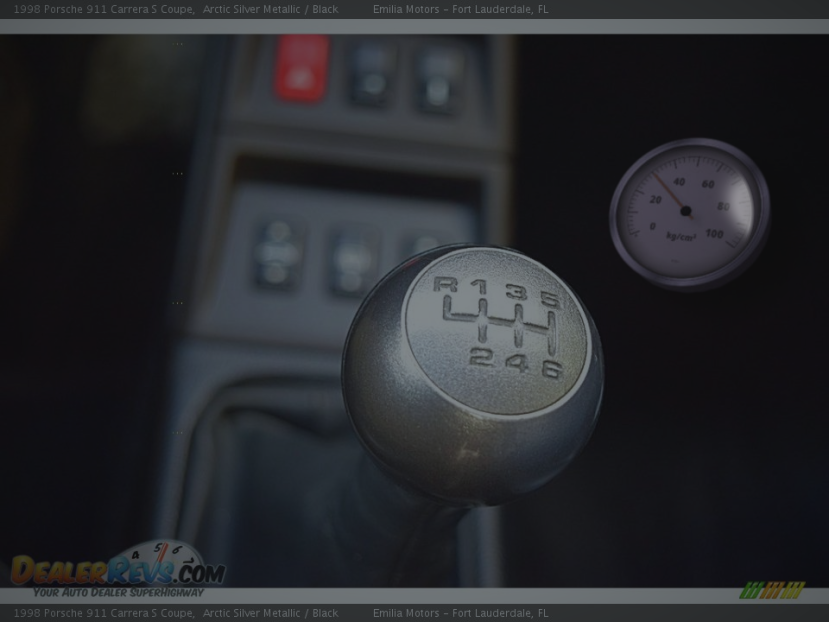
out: 30 kg/cm²
